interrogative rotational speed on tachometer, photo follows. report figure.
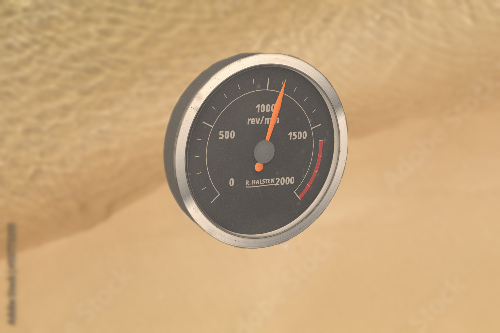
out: 1100 rpm
